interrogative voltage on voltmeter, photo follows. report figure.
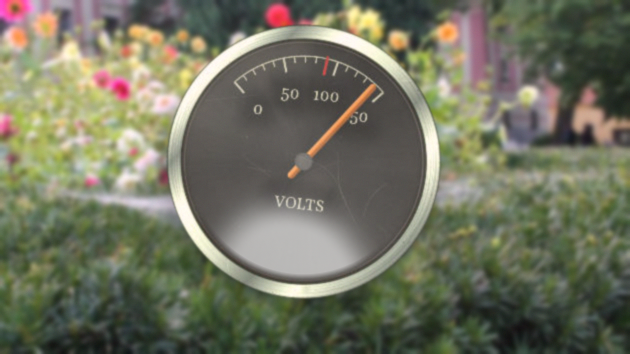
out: 140 V
